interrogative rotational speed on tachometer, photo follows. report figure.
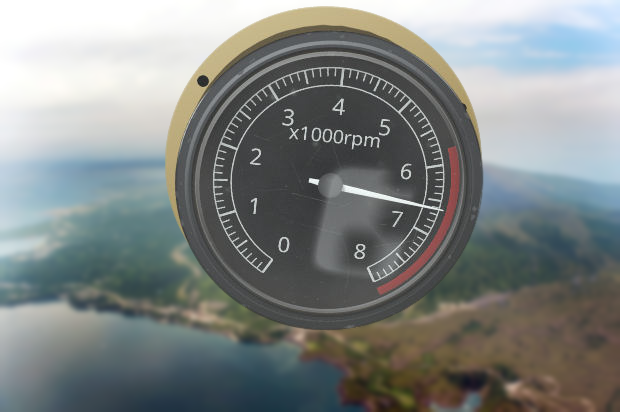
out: 6600 rpm
